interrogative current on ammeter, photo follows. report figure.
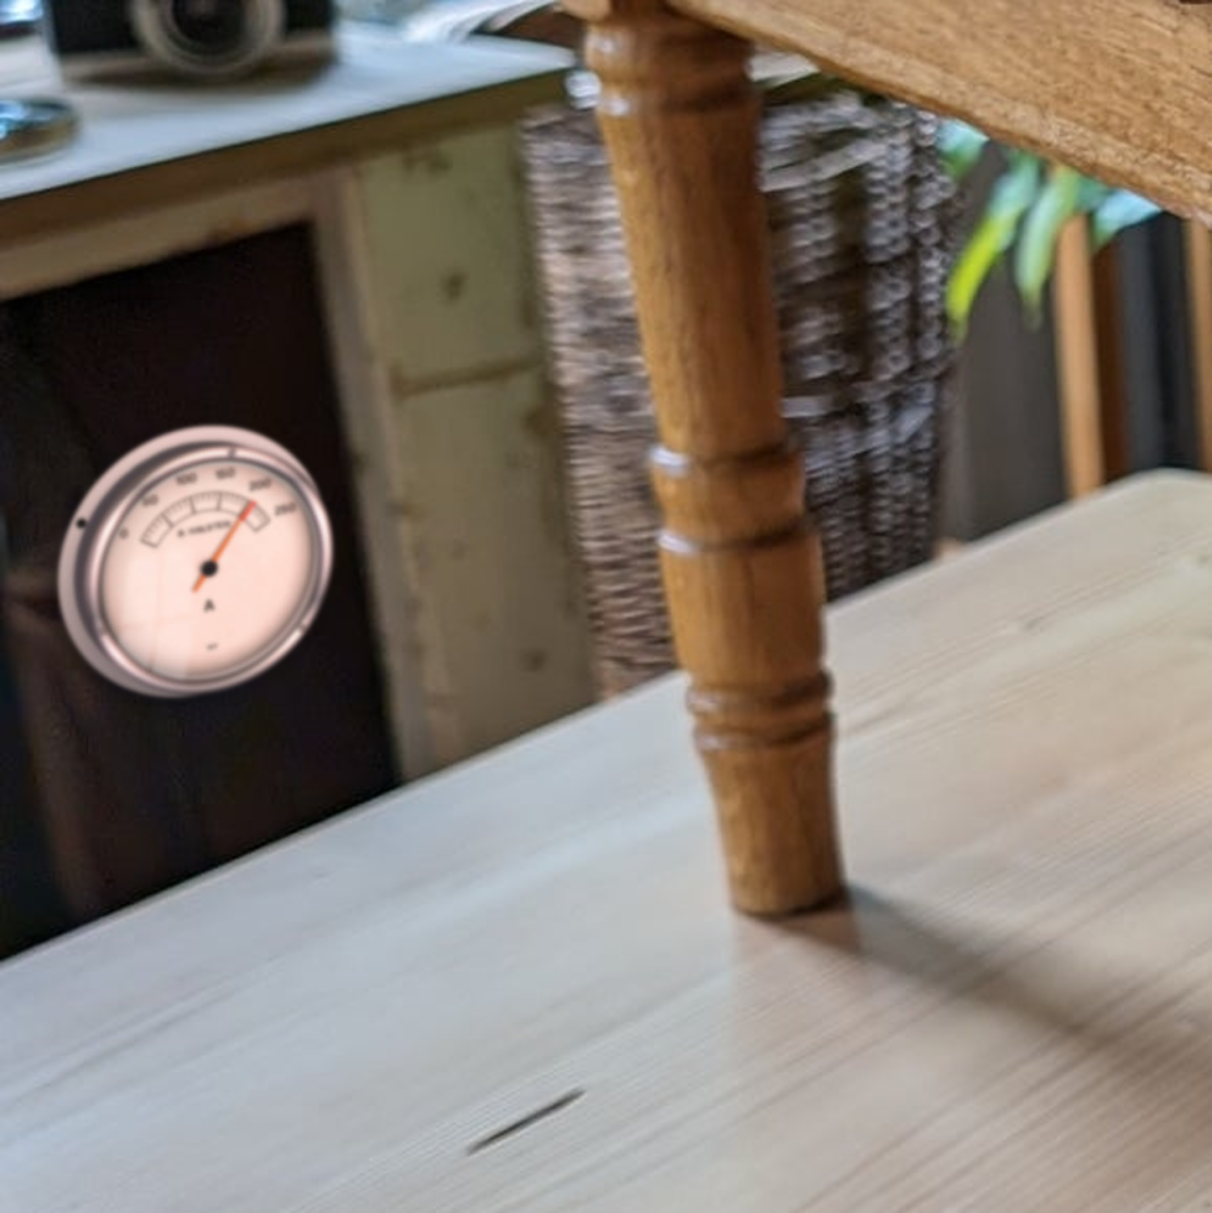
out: 200 A
